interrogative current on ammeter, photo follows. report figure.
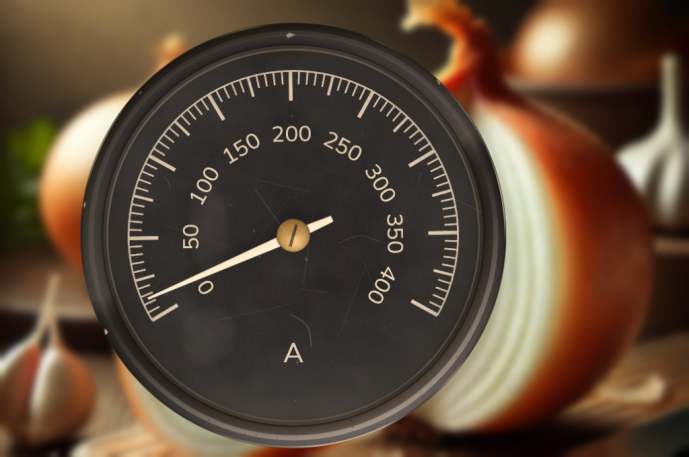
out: 12.5 A
